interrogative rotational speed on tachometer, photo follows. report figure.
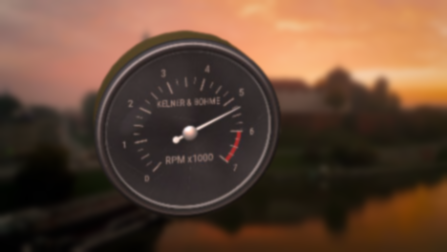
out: 5250 rpm
